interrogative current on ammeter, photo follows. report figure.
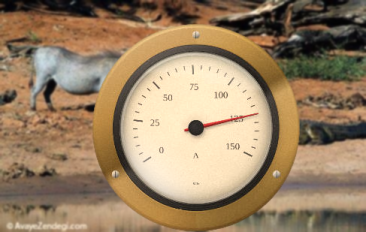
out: 125 A
